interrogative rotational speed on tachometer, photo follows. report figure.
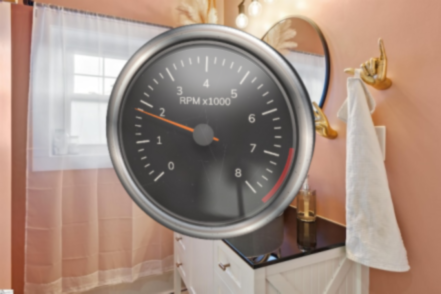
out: 1800 rpm
